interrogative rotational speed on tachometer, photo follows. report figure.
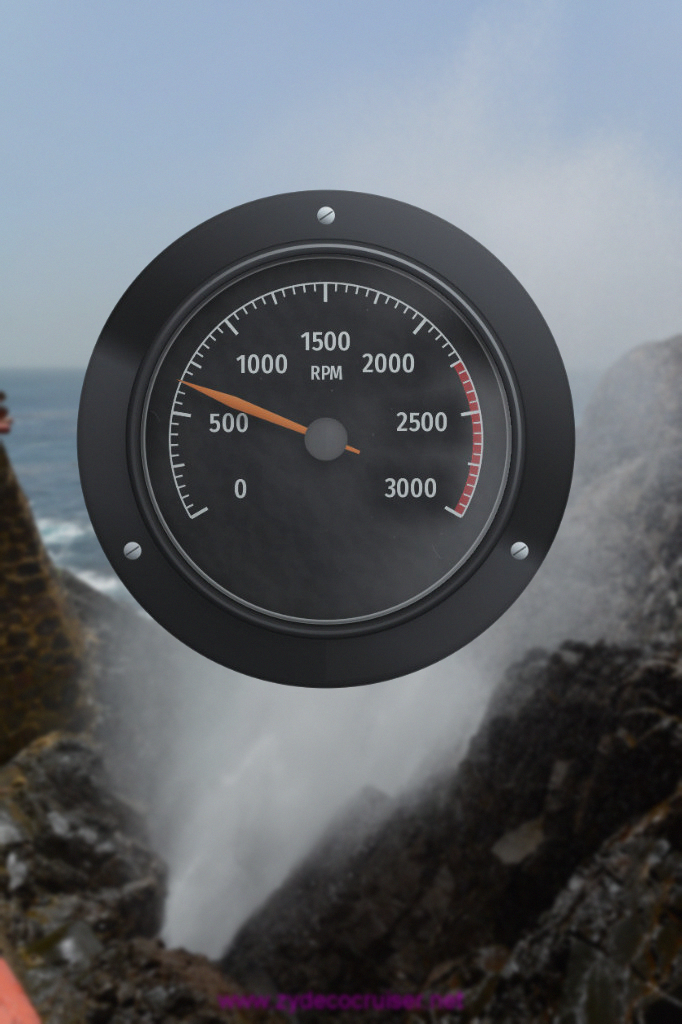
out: 650 rpm
